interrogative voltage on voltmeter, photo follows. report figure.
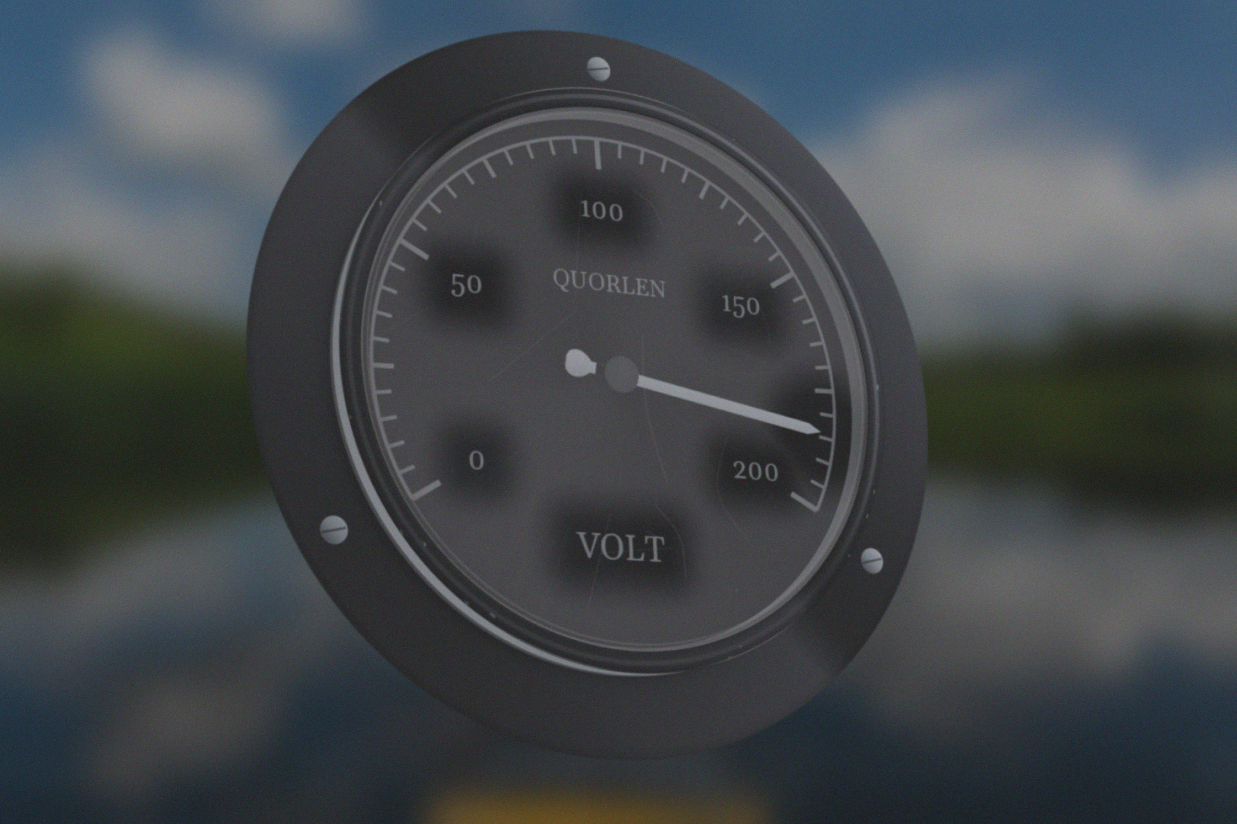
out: 185 V
